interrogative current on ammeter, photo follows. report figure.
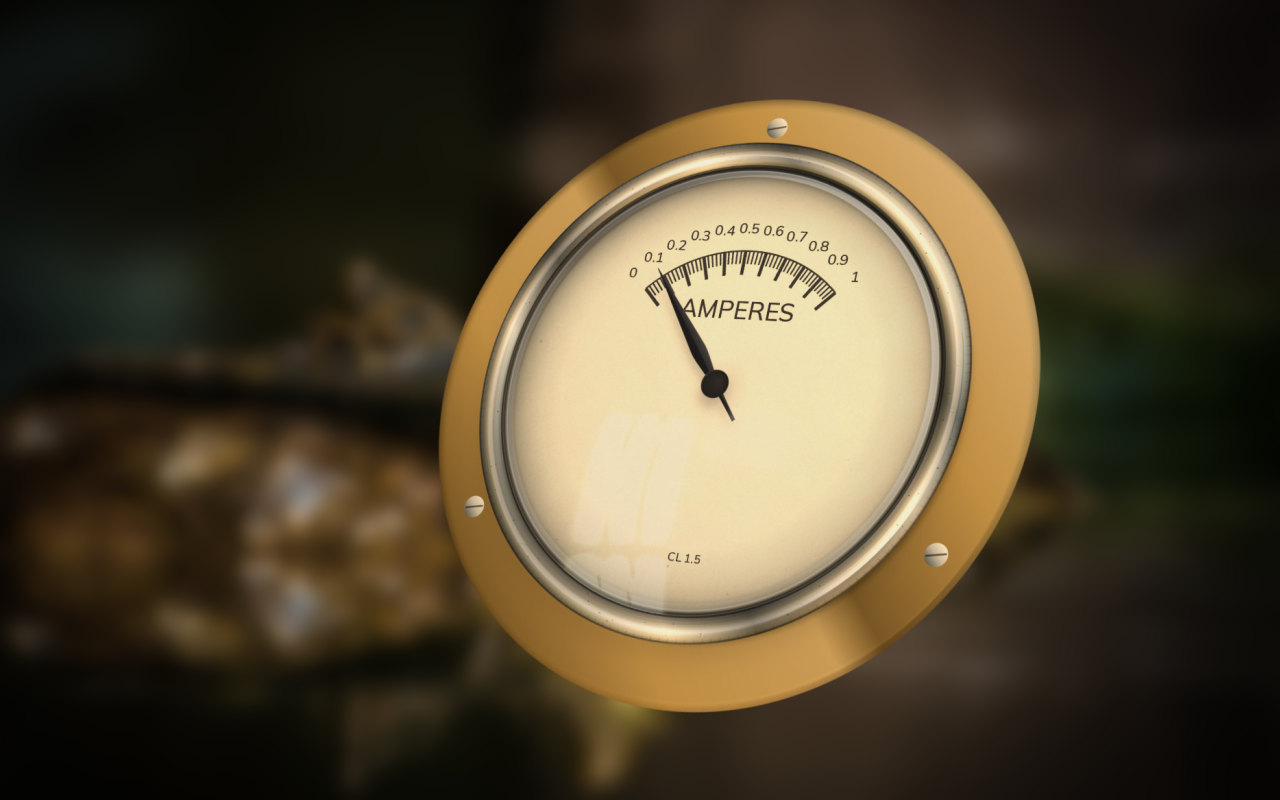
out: 0.1 A
